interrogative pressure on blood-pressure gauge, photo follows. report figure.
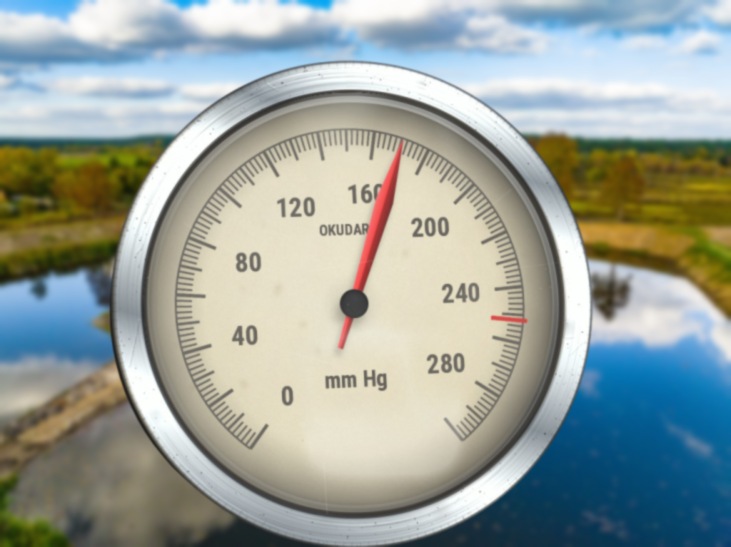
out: 170 mmHg
